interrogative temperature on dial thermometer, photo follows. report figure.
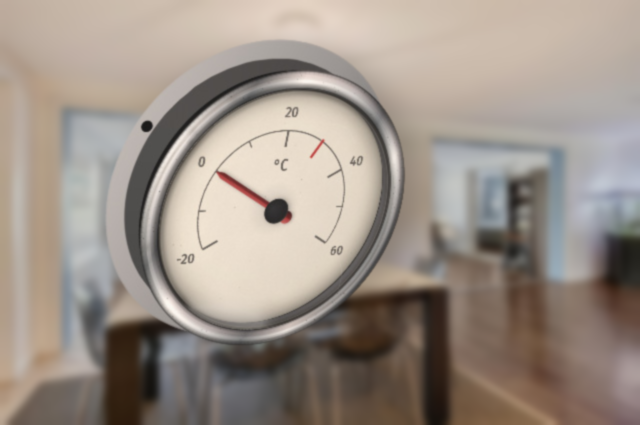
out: 0 °C
